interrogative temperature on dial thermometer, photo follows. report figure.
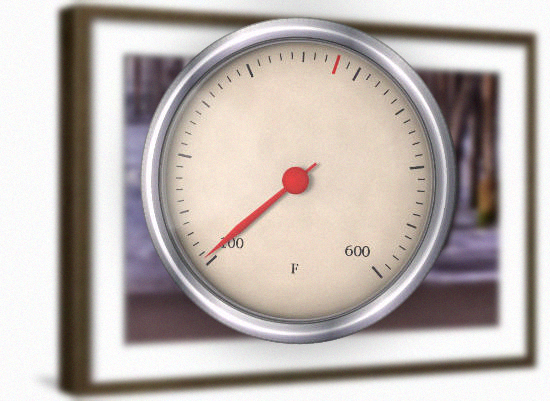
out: 105 °F
